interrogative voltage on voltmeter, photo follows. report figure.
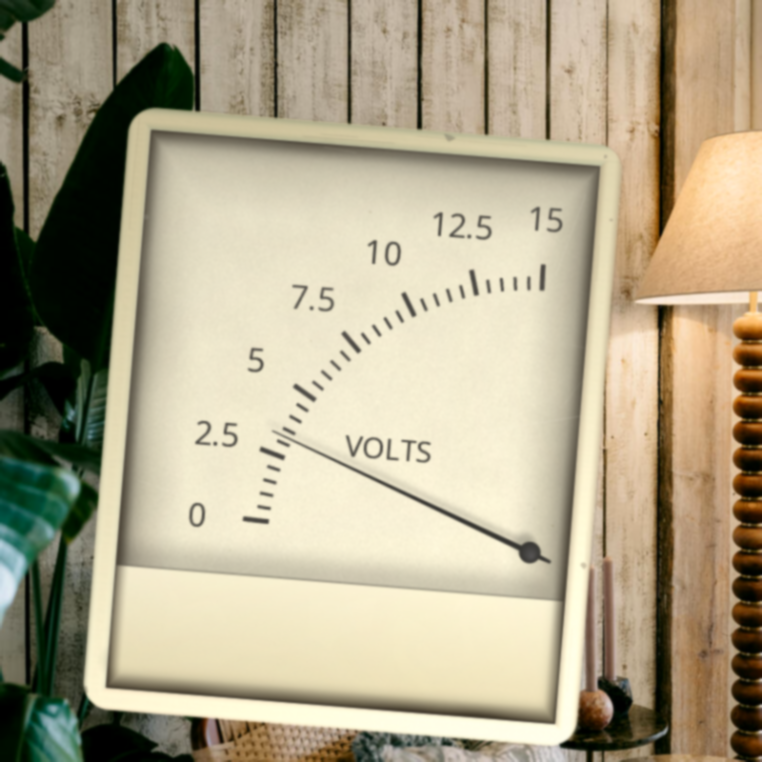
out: 3.25 V
